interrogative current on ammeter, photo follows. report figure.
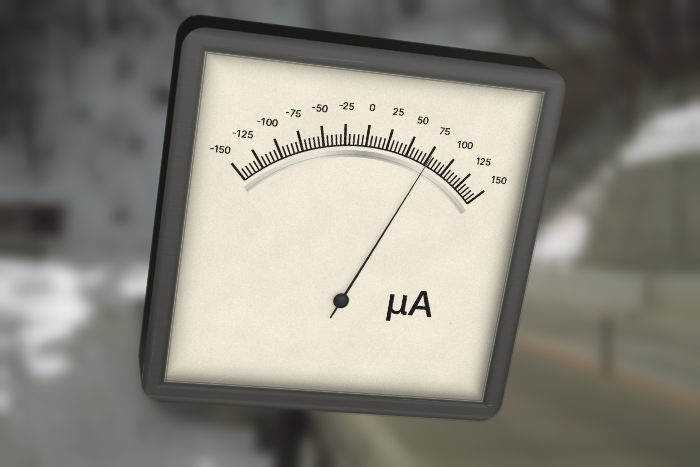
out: 75 µA
